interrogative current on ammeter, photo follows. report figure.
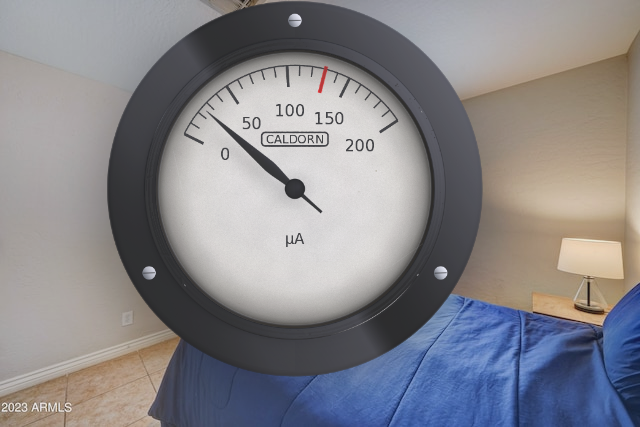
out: 25 µA
